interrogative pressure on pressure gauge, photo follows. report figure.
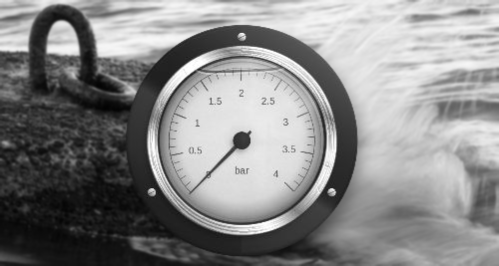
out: 0 bar
